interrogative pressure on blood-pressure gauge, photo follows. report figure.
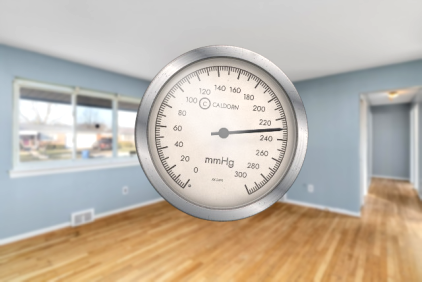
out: 230 mmHg
